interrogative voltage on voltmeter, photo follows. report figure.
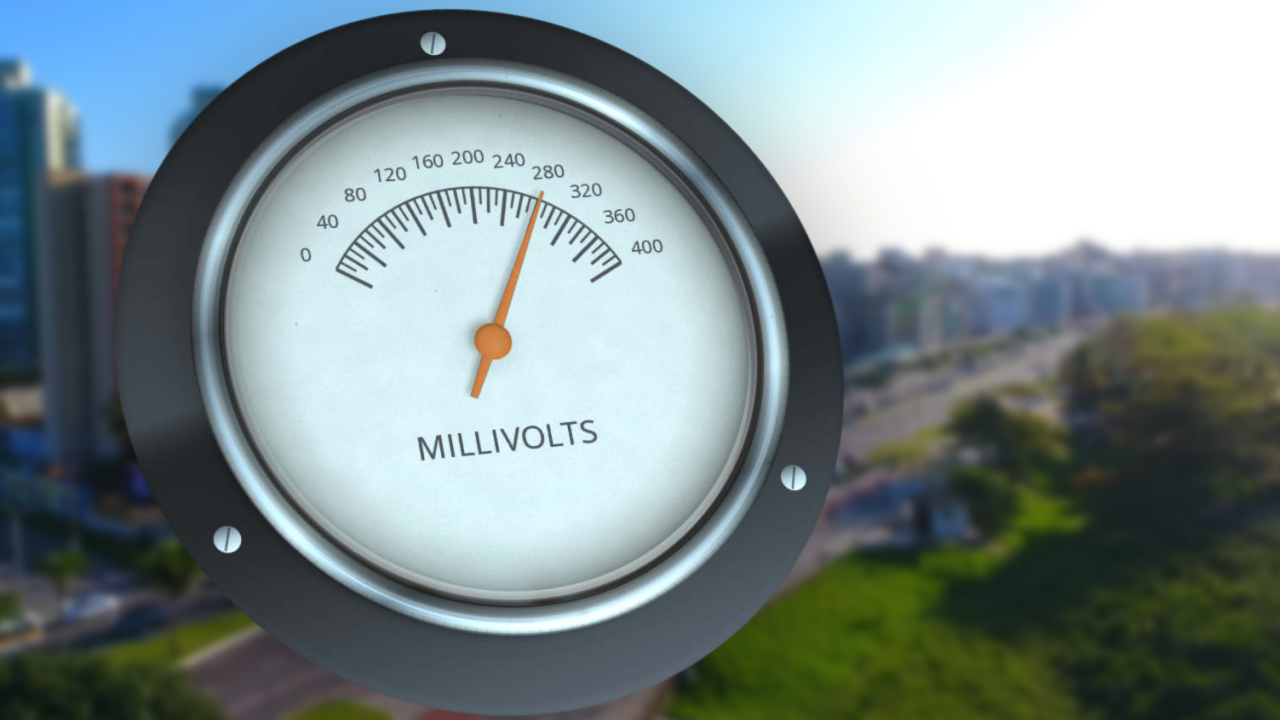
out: 280 mV
